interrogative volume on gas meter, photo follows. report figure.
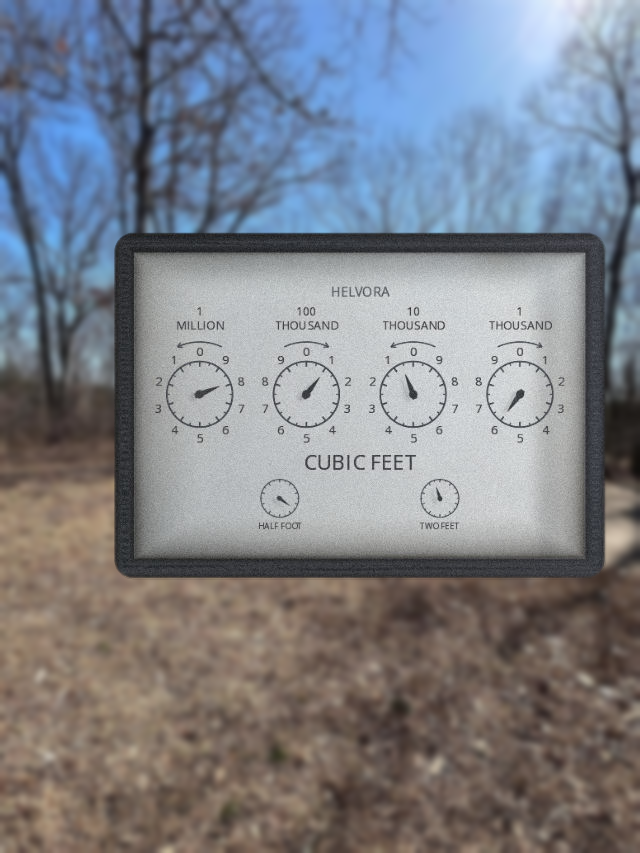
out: 810600 ft³
